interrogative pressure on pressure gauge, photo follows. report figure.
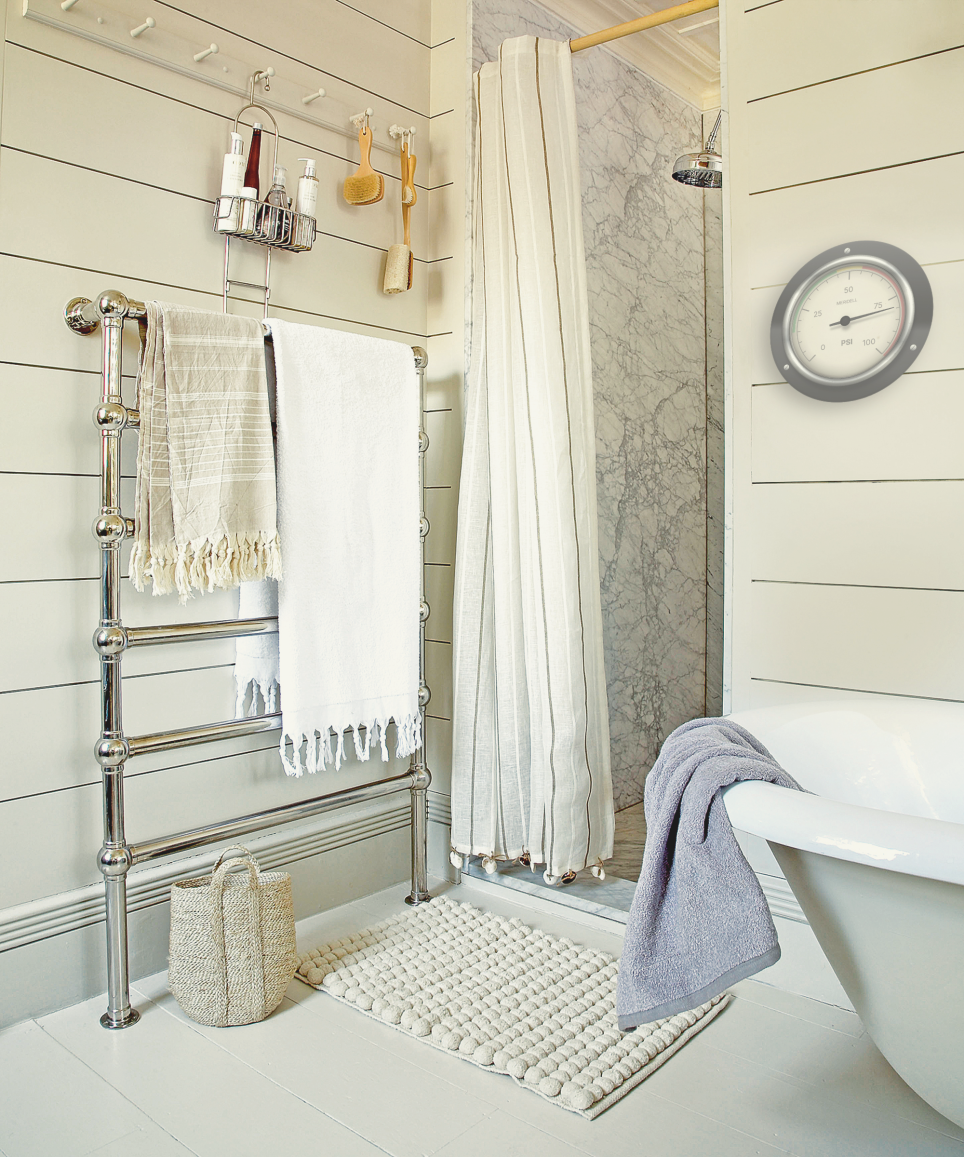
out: 80 psi
